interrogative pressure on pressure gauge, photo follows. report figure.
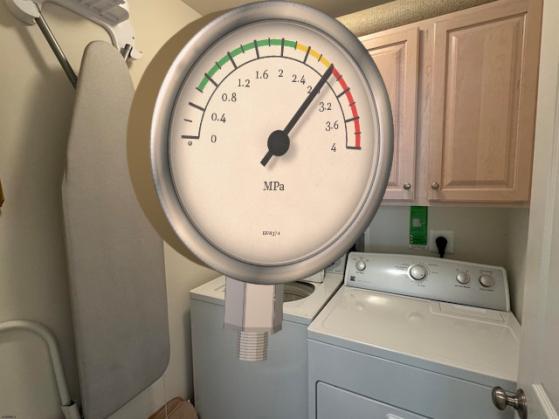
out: 2.8 MPa
